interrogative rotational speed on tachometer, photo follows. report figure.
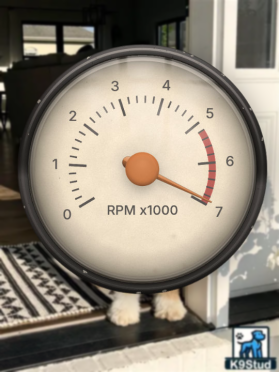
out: 6900 rpm
